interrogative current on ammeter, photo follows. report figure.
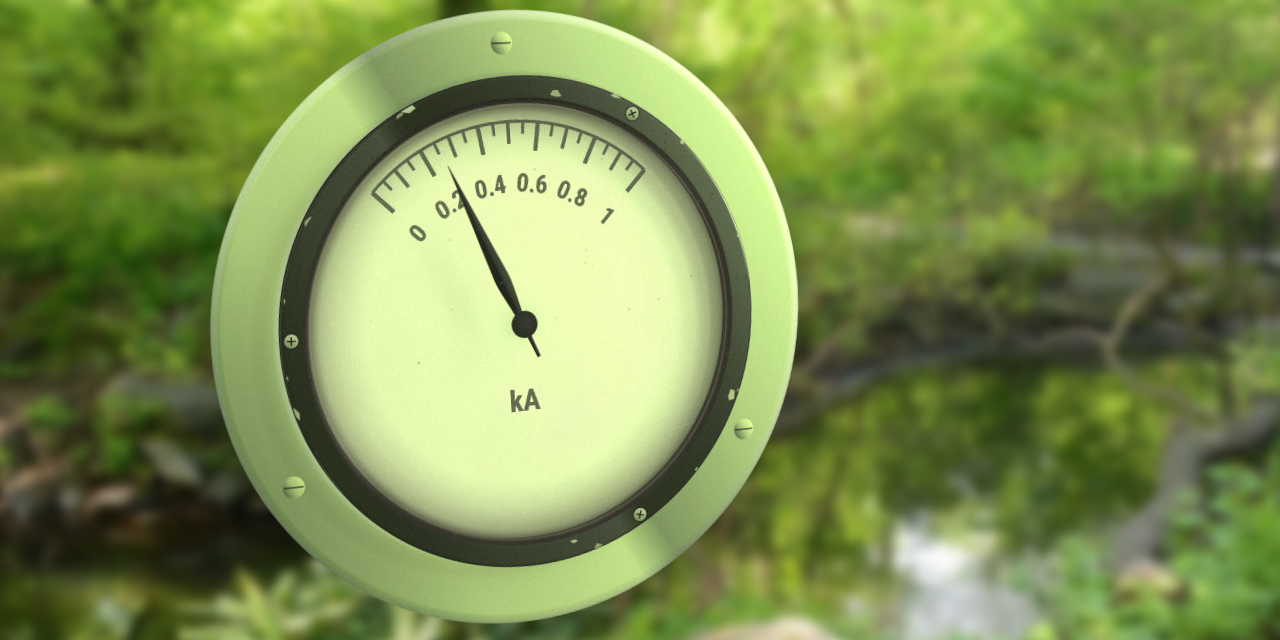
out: 0.25 kA
